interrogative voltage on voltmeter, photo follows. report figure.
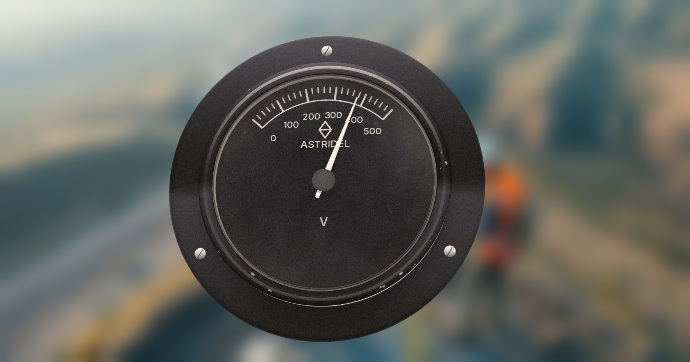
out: 380 V
